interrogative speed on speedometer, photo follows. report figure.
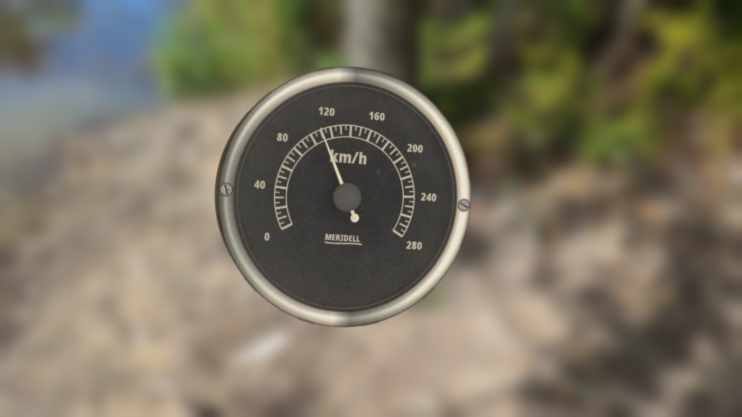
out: 110 km/h
